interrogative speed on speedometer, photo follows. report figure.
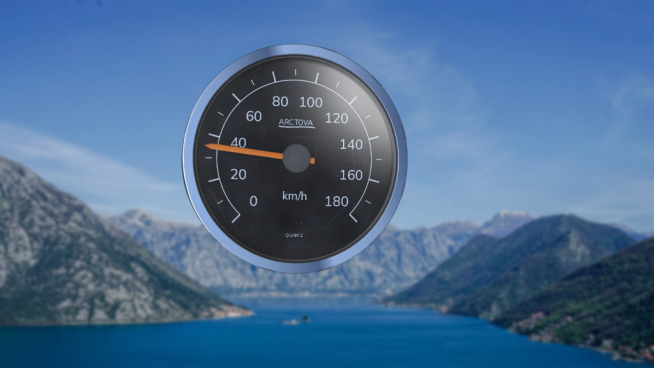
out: 35 km/h
